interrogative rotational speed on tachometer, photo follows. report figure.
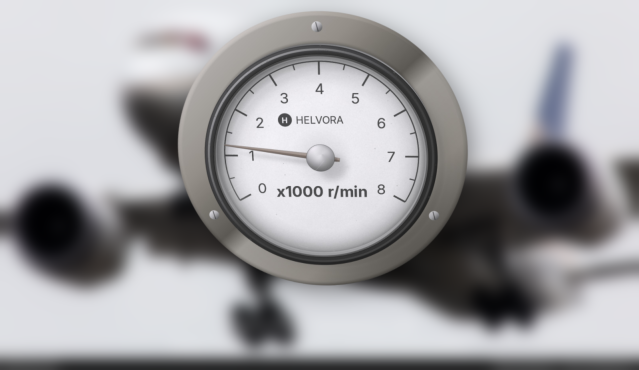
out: 1250 rpm
